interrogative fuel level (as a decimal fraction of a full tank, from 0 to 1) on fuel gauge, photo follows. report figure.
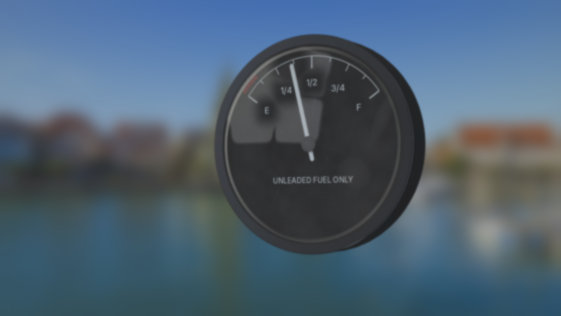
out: 0.375
